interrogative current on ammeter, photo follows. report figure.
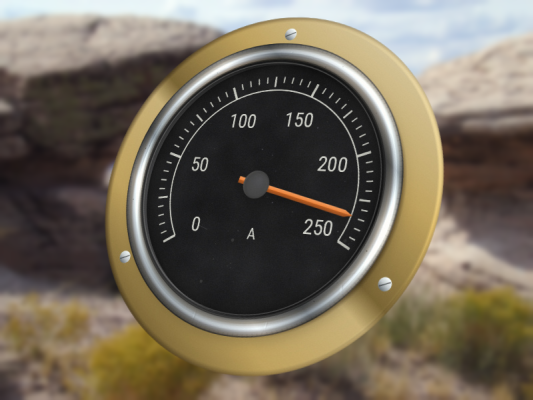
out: 235 A
